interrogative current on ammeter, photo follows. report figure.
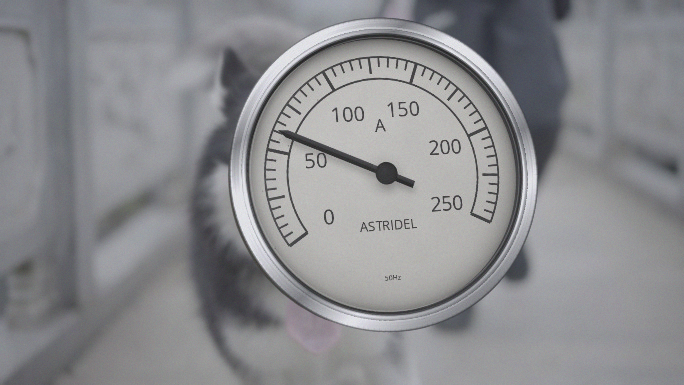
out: 60 A
